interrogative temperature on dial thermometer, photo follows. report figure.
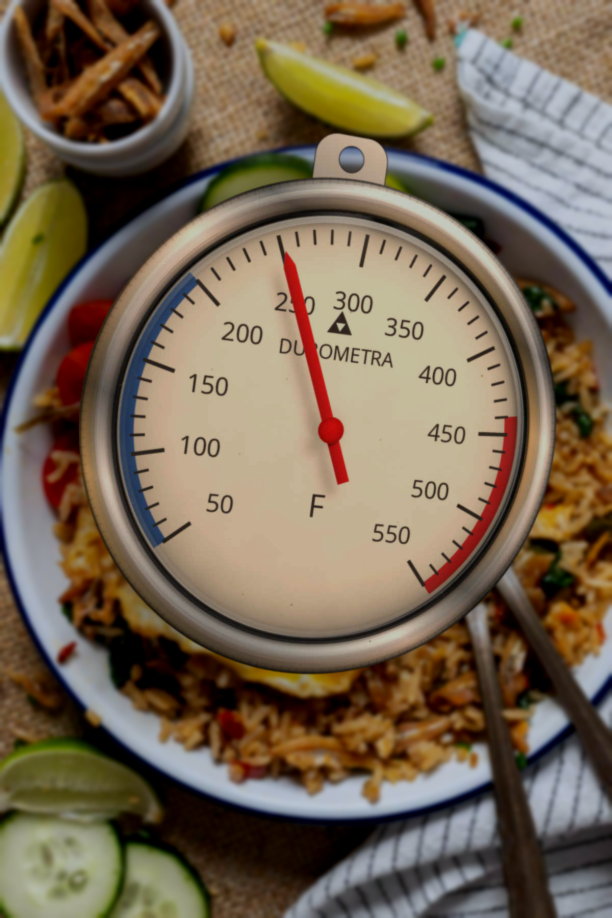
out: 250 °F
